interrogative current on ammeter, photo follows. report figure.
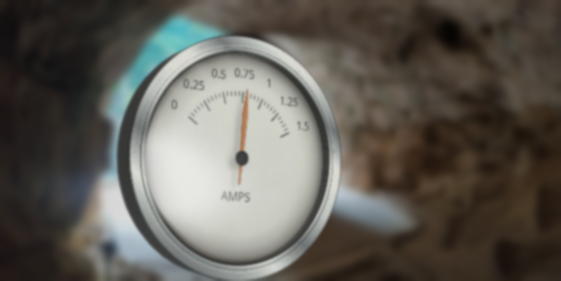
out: 0.75 A
